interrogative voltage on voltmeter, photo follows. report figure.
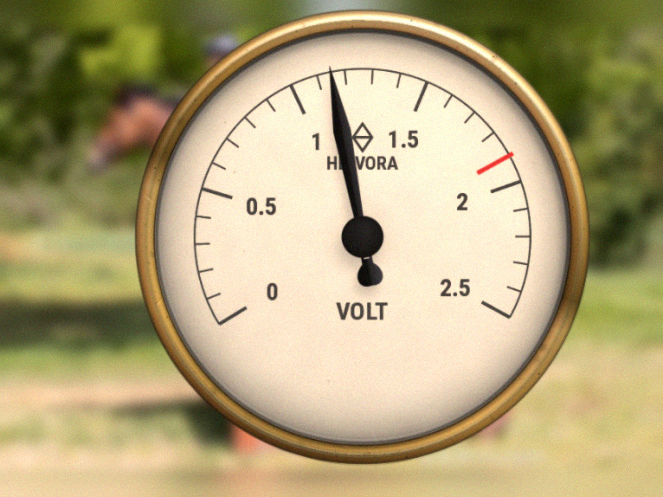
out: 1.15 V
